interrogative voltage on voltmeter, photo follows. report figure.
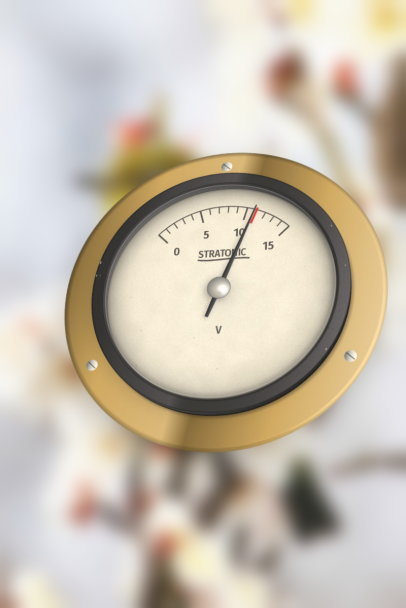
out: 11 V
